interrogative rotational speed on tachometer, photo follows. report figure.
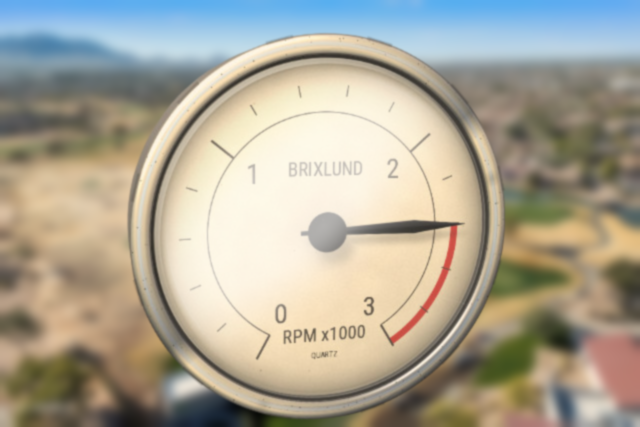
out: 2400 rpm
